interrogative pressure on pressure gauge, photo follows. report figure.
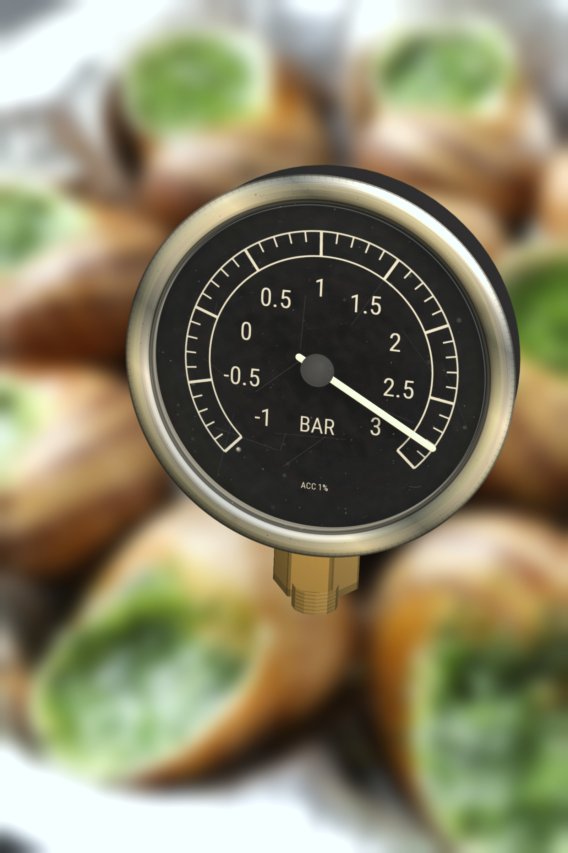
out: 2.8 bar
